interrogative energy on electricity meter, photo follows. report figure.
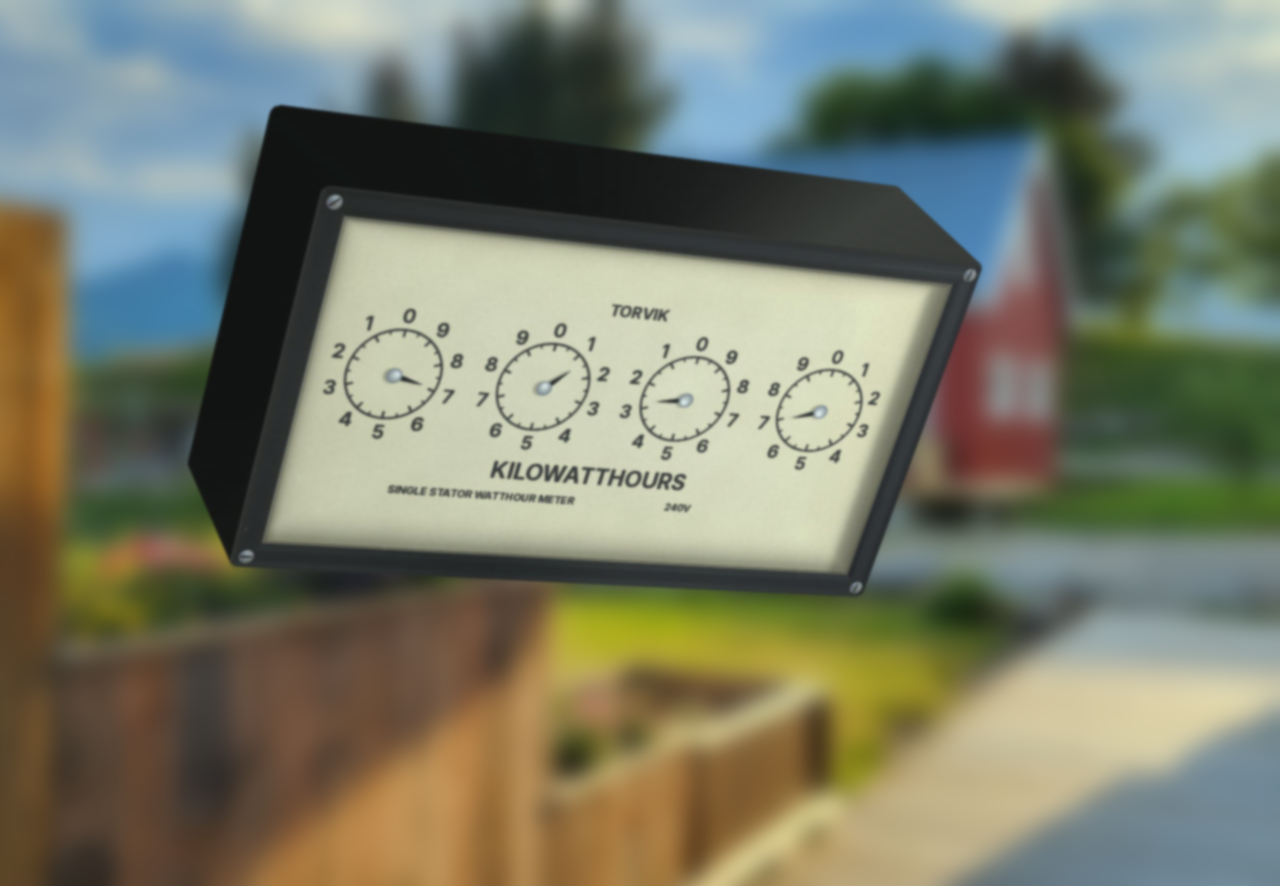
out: 7127 kWh
